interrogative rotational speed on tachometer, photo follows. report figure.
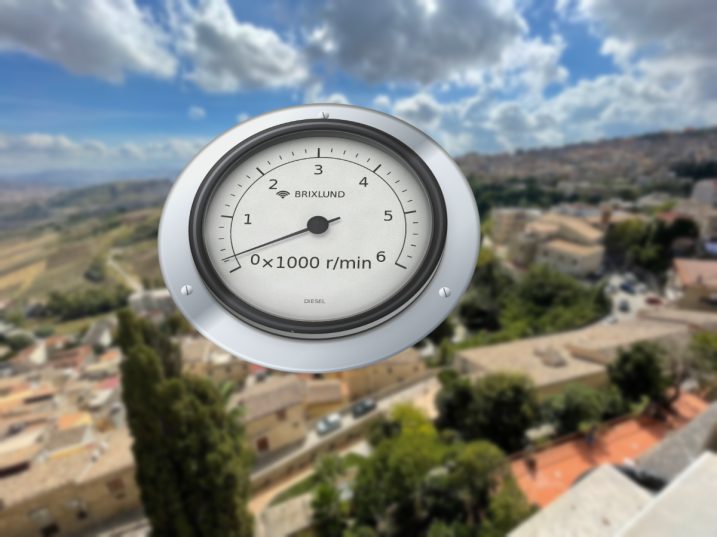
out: 200 rpm
